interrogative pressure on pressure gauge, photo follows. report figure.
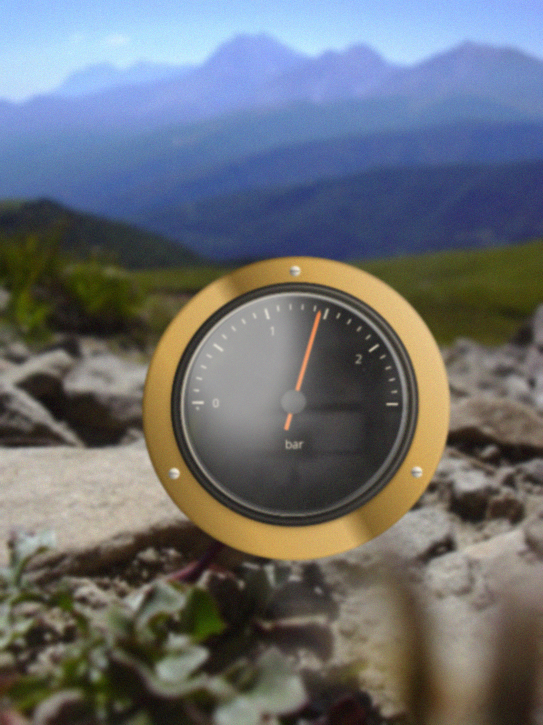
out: 1.45 bar
